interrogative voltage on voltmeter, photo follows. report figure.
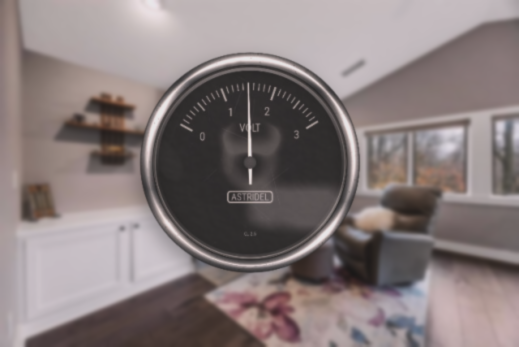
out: 1.5 V
